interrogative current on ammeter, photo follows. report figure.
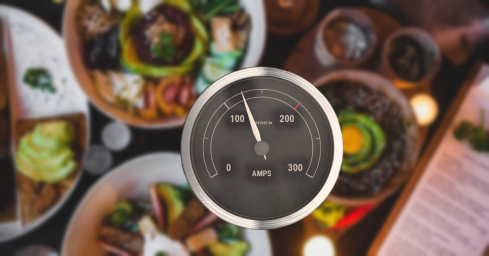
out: 125 A
